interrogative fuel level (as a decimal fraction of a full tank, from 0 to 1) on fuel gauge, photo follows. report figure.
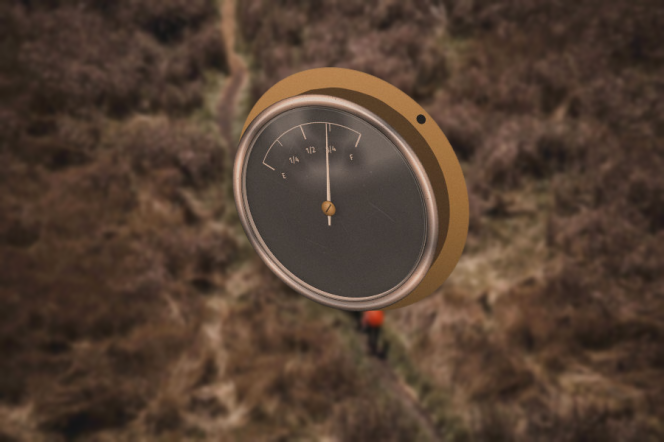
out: 0.75
